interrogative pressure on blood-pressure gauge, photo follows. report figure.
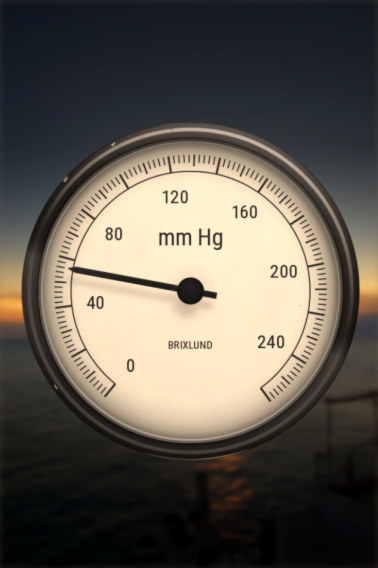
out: 56 mmHg
